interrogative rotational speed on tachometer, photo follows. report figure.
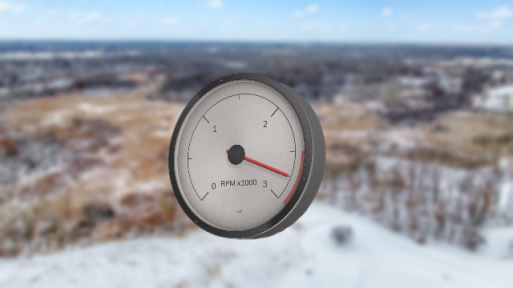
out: 2750 rpm
